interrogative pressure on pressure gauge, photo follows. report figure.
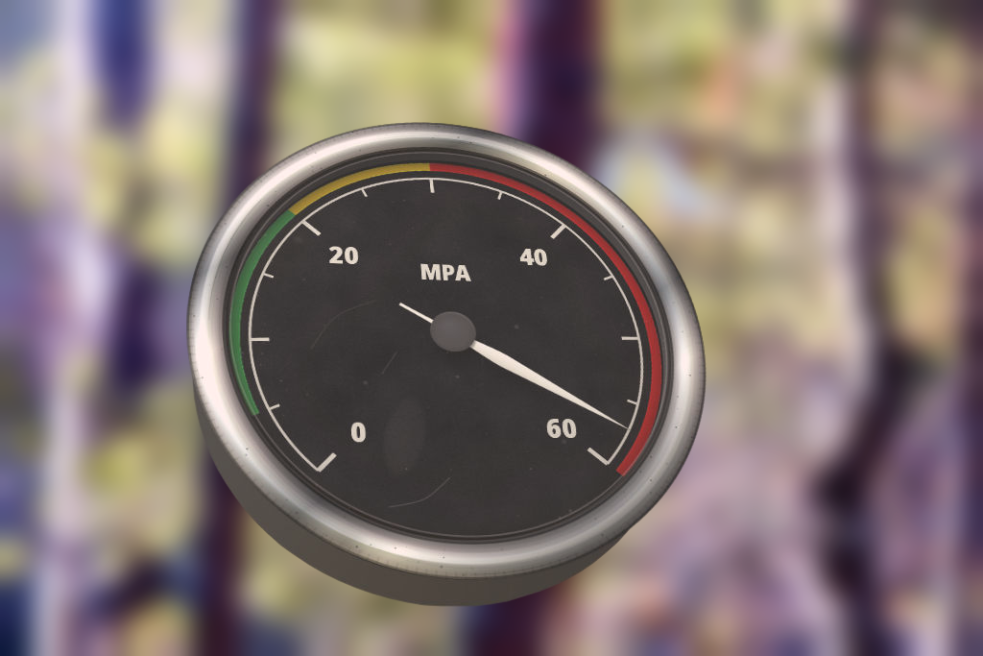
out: 57.5 MPa
